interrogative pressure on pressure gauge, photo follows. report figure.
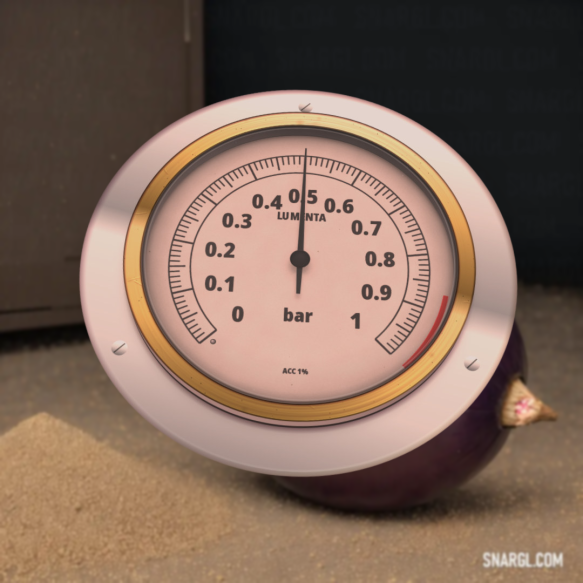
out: 0.5 bar
